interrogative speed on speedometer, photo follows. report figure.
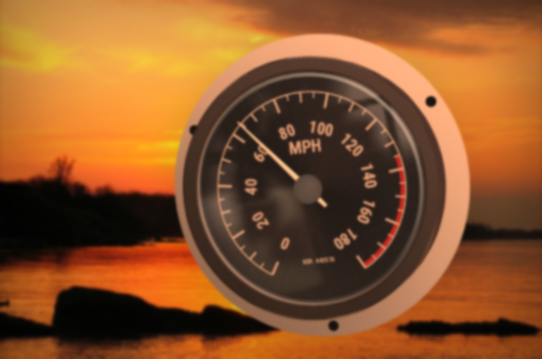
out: 65 mph
